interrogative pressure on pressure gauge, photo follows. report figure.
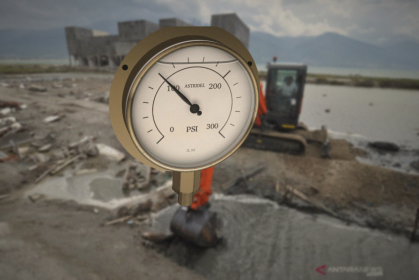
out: 100 psi
